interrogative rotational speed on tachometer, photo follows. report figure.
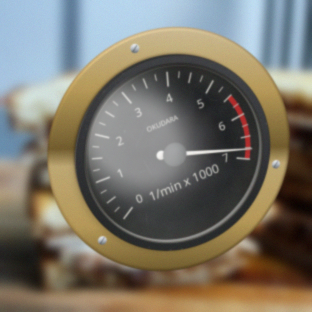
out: 6750 rpm
